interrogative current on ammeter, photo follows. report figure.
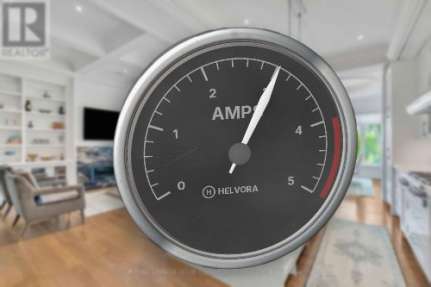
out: 3 A
